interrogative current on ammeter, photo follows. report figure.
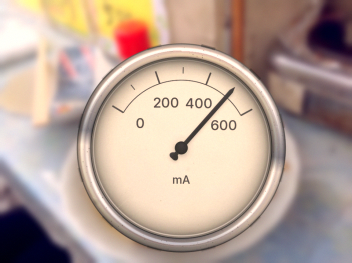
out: 500 mA
